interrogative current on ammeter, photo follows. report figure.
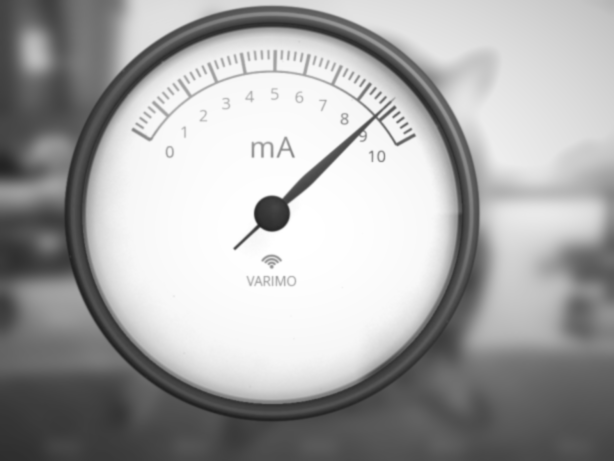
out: 8.8 mA
